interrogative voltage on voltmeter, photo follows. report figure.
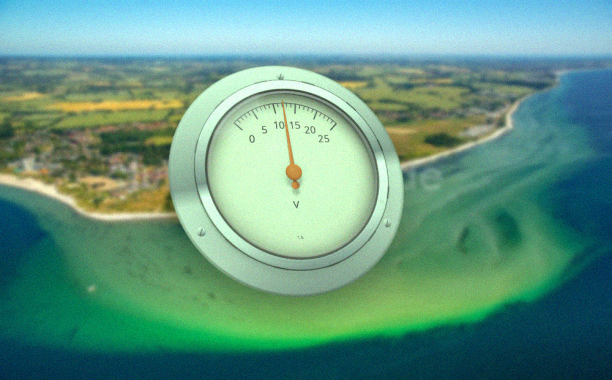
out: 12 V
